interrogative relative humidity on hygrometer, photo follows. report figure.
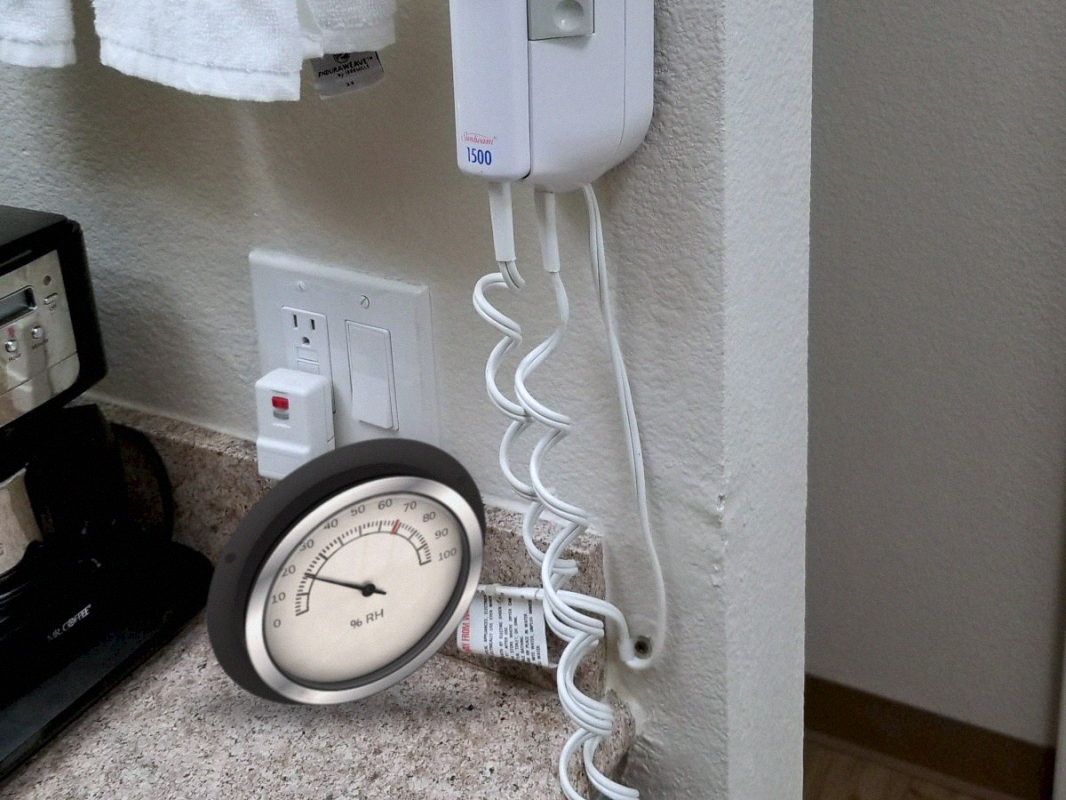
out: 20 %
